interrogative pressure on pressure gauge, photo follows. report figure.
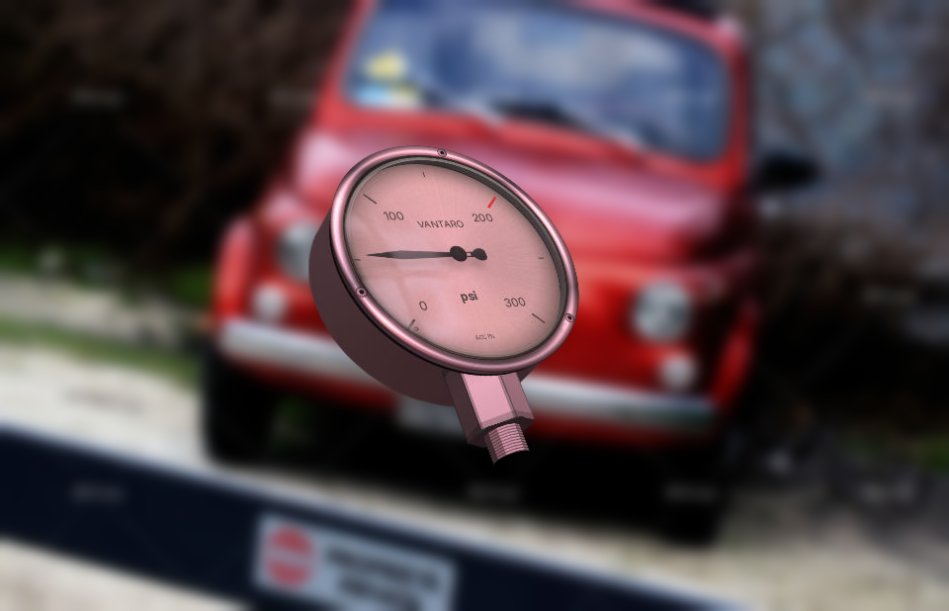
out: 50 psi
